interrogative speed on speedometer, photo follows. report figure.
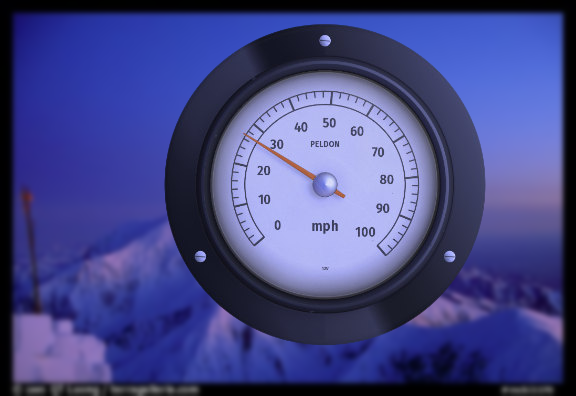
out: 27 mph
